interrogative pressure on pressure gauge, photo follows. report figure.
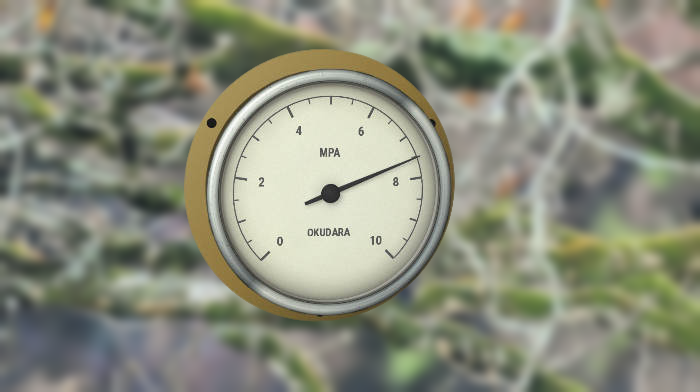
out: 7.5 MPa
